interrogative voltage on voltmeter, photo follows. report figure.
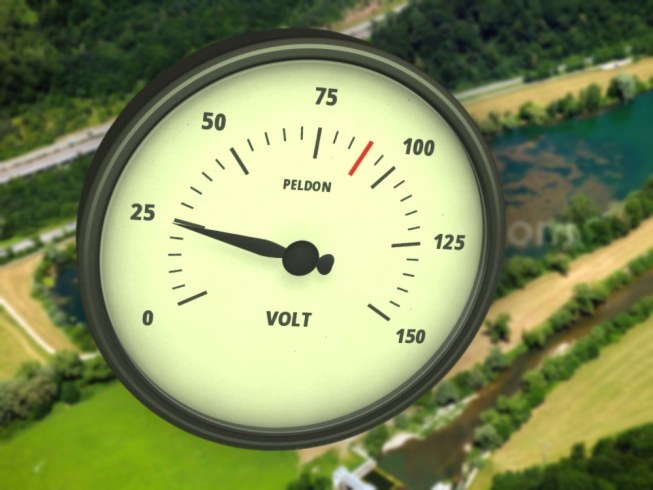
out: 25 V
